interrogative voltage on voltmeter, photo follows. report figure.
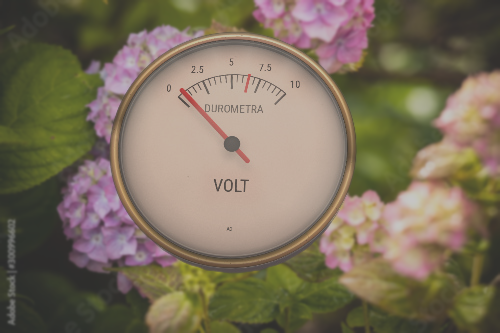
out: 0.5 V
